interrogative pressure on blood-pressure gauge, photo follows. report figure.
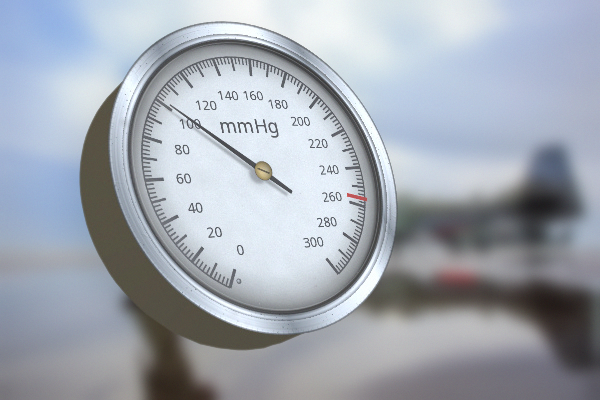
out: 100 mmHg
